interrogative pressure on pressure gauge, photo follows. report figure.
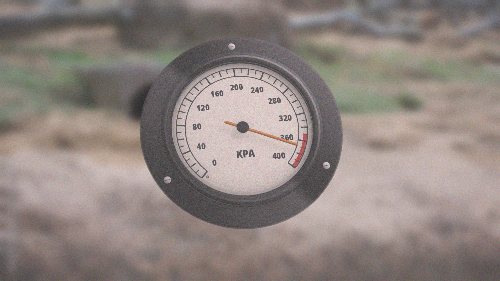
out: 370 kPa
